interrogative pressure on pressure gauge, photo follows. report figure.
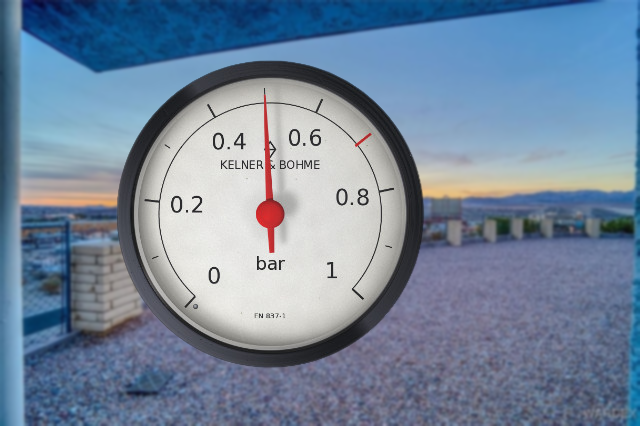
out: 0.5 bar
